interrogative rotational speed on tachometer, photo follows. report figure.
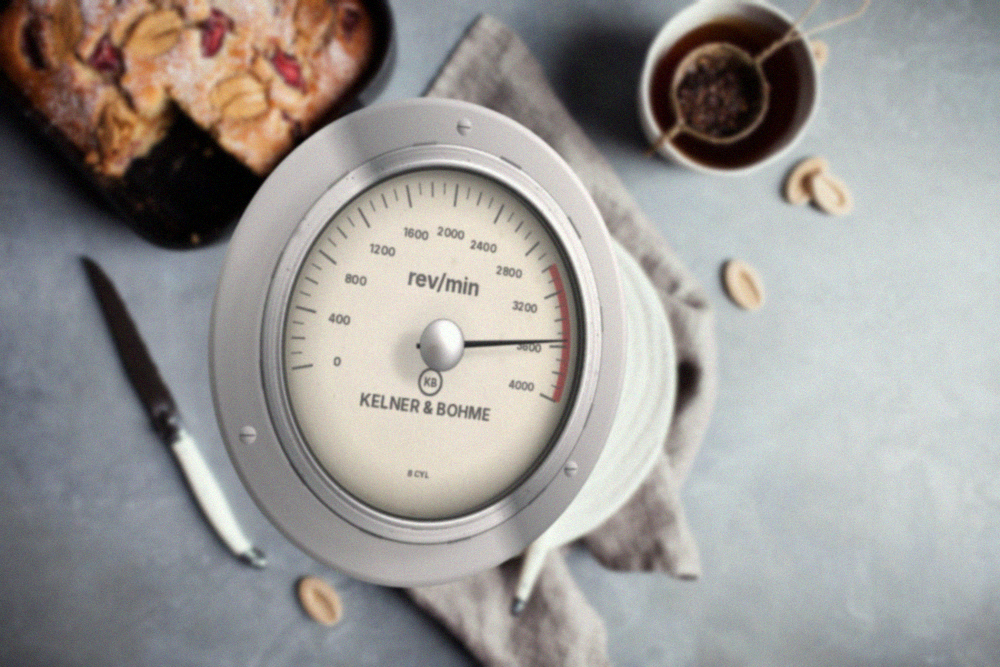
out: 3550 rpm
